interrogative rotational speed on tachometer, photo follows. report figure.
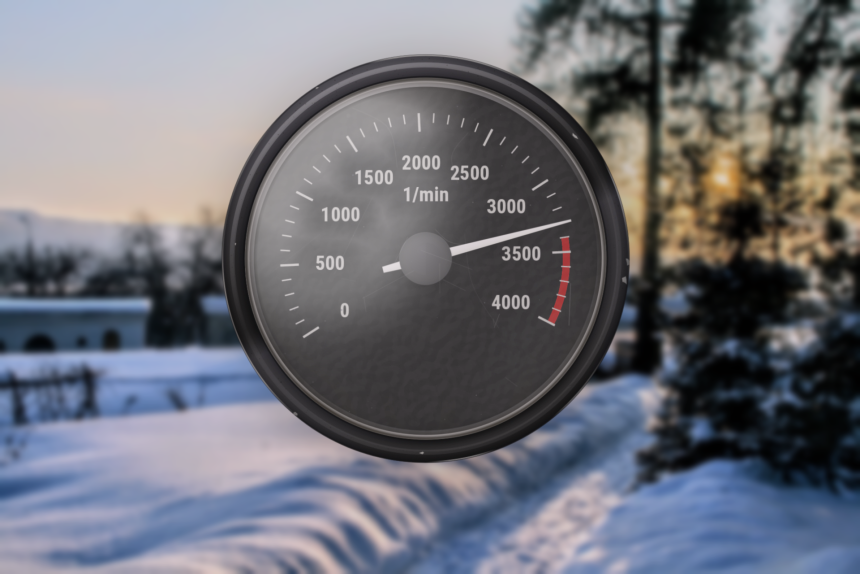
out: 3300 rpm
